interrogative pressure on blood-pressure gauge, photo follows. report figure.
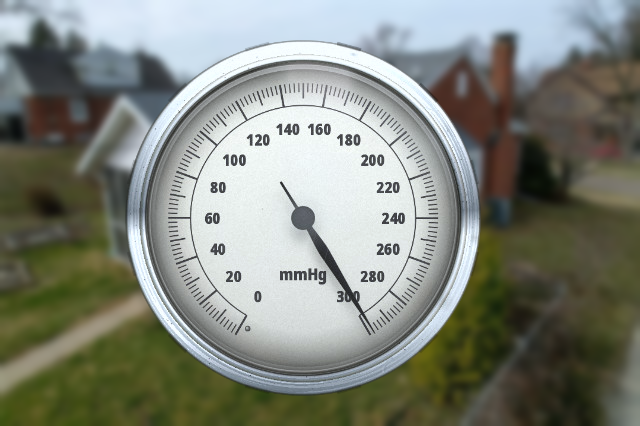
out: 298 mmHg
